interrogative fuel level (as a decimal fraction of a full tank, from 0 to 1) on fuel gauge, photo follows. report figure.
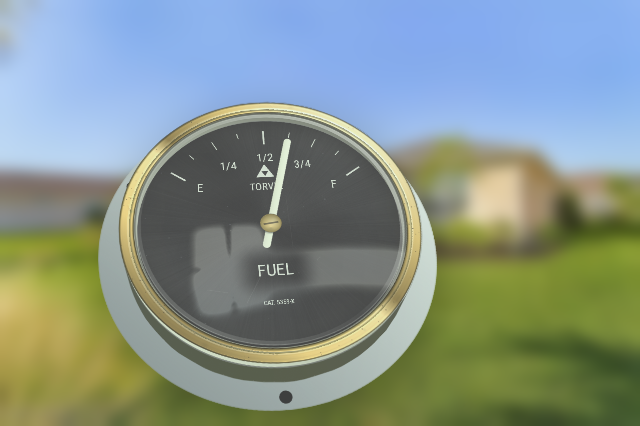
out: 0.625
